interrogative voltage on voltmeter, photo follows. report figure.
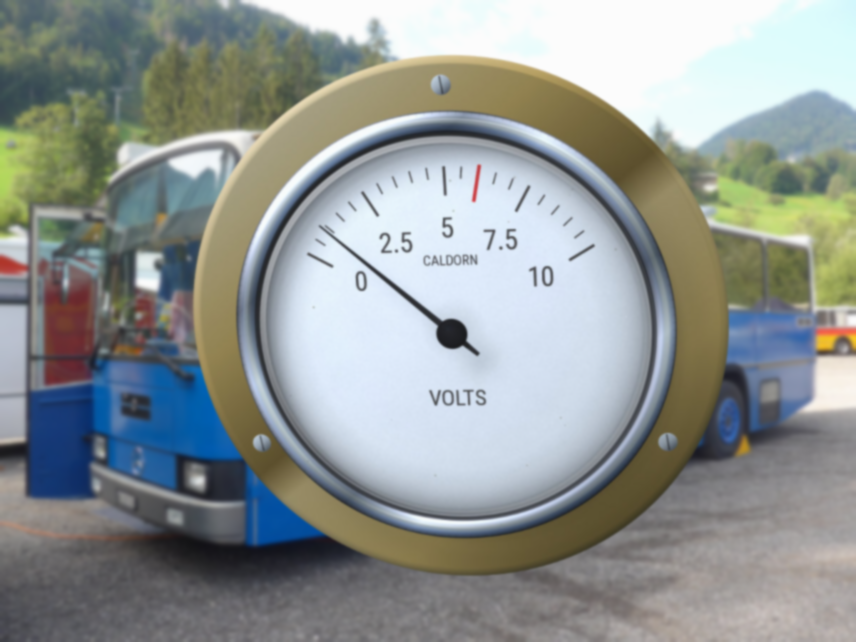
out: 1 V
